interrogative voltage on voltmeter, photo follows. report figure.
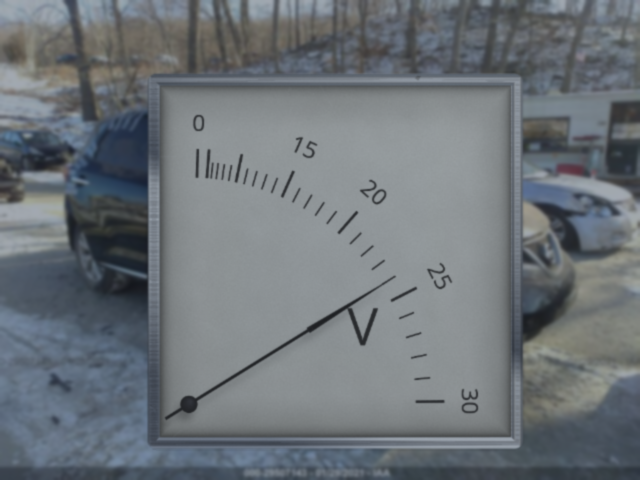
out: 24 V
